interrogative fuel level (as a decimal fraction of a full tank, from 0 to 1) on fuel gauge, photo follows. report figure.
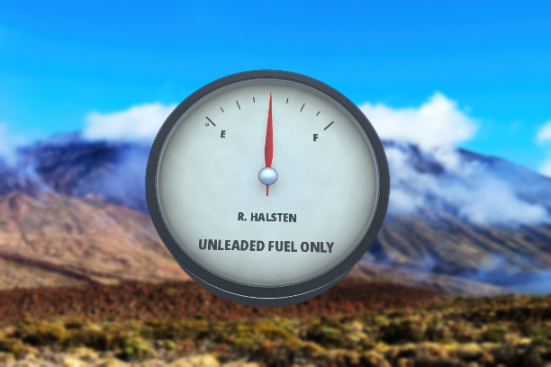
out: 0.5
